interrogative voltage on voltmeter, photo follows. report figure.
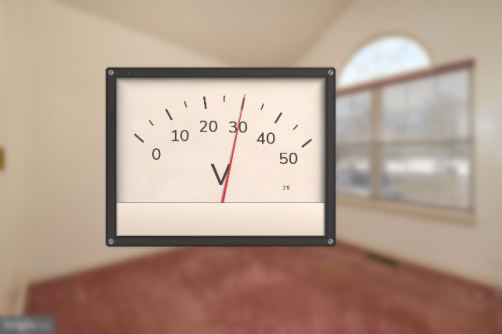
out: 30 V
